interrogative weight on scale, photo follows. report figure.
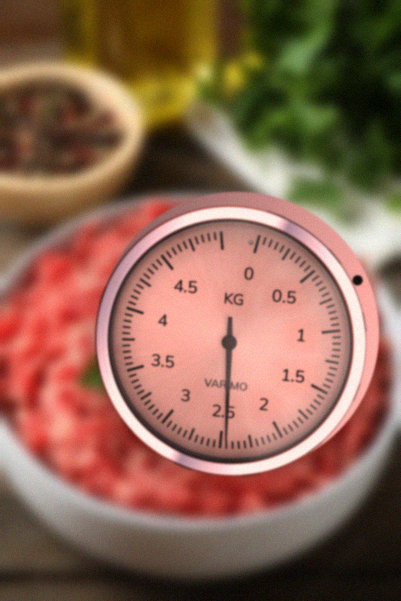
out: 2.45 kg
